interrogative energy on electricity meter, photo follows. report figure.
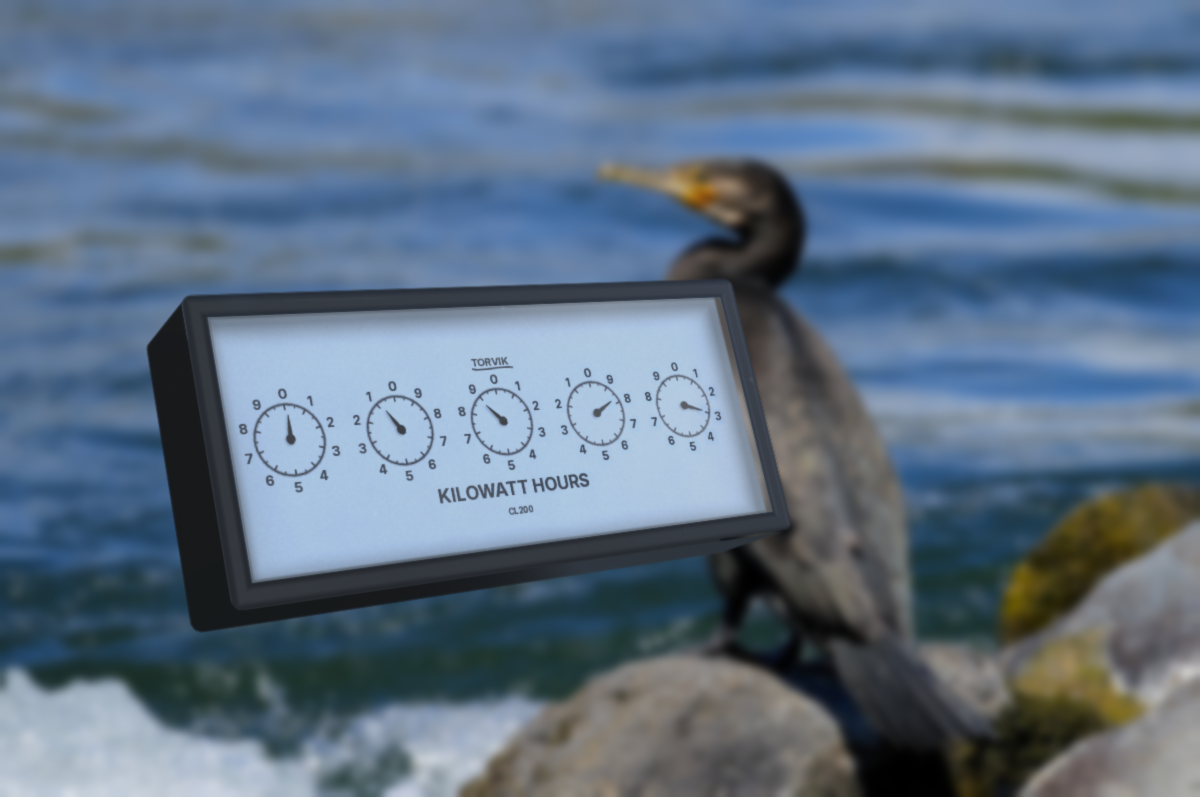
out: 883 kWh
